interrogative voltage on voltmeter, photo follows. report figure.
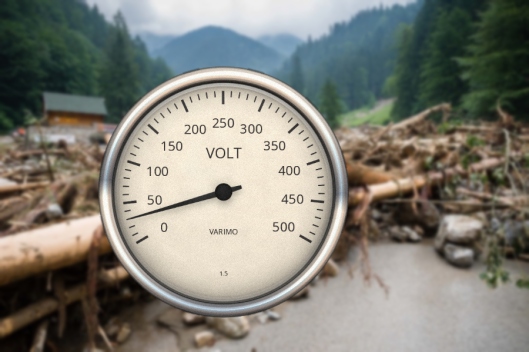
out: 30 V
